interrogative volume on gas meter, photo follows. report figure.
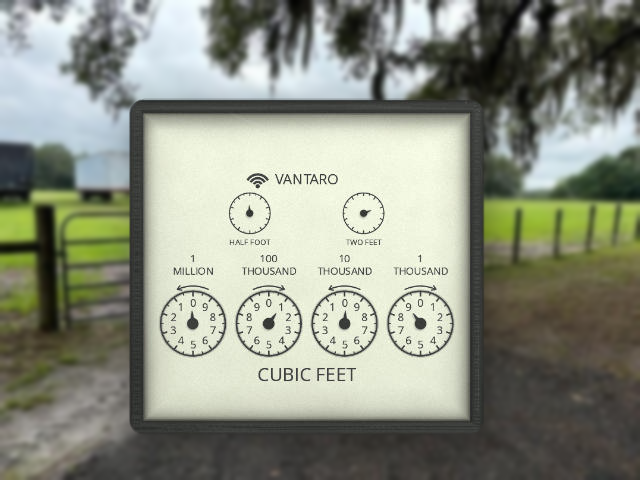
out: 9900 ft³
